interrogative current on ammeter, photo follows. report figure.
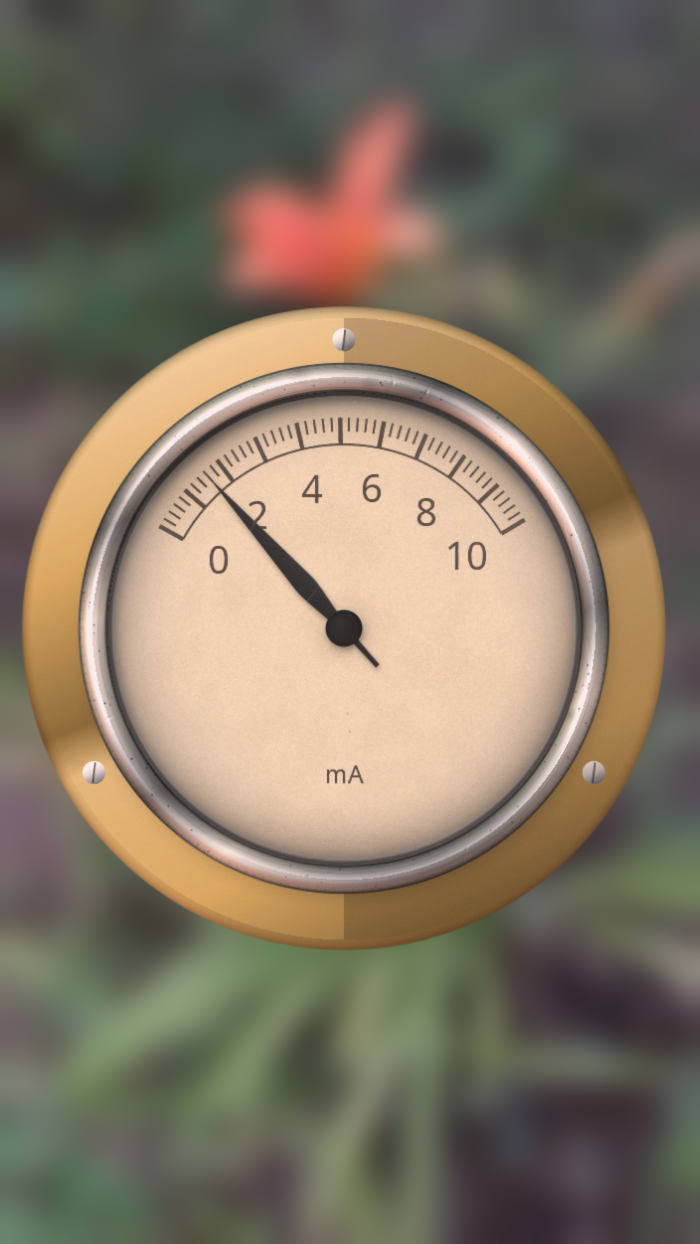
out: 1.6 mA
